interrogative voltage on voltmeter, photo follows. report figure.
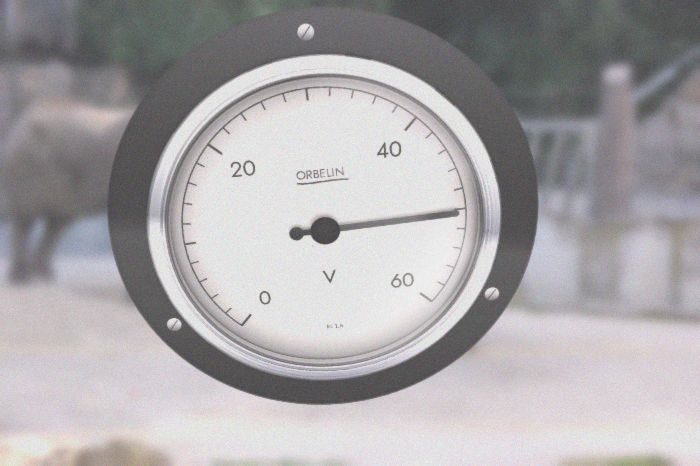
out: 50 V
